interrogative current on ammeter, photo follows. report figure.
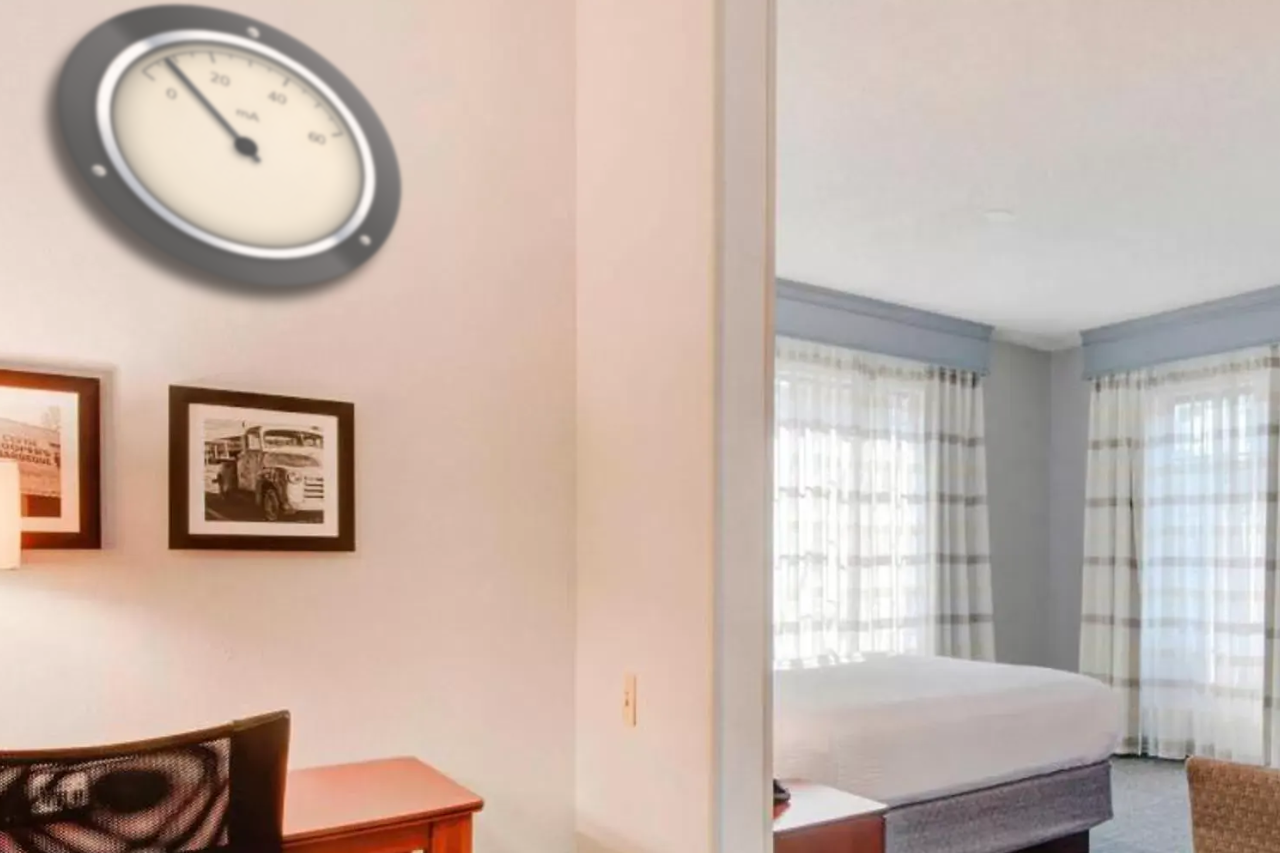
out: 7.5 mA
